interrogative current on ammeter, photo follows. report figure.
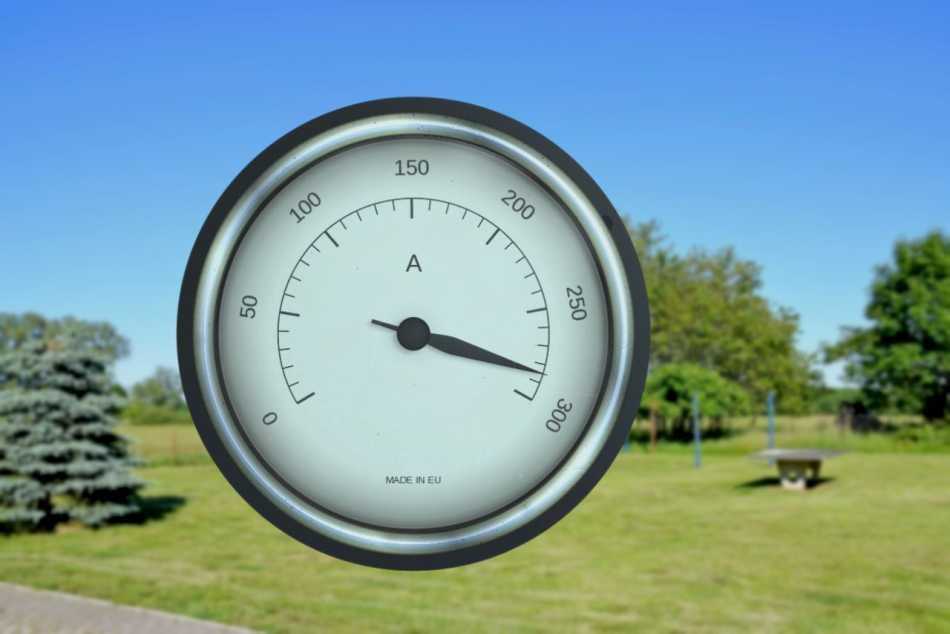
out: 285 A
